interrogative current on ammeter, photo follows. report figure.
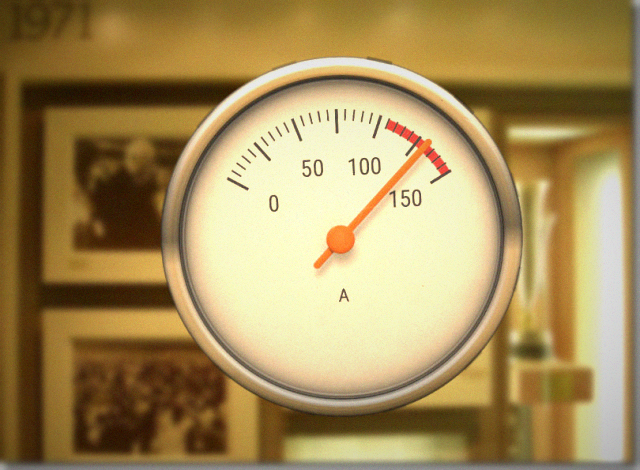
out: 130 A
